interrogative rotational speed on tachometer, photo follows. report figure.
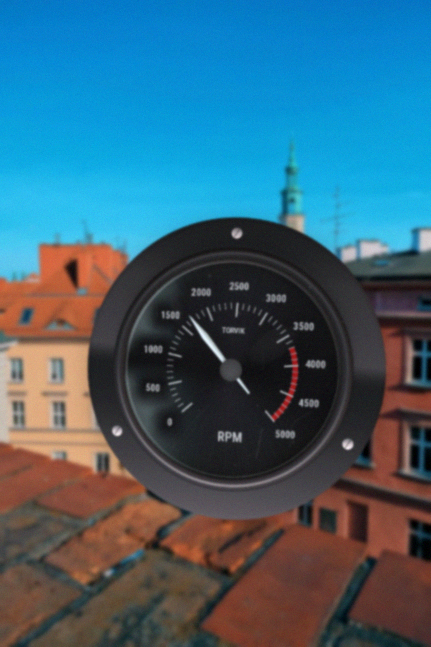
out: 1700 rpm
